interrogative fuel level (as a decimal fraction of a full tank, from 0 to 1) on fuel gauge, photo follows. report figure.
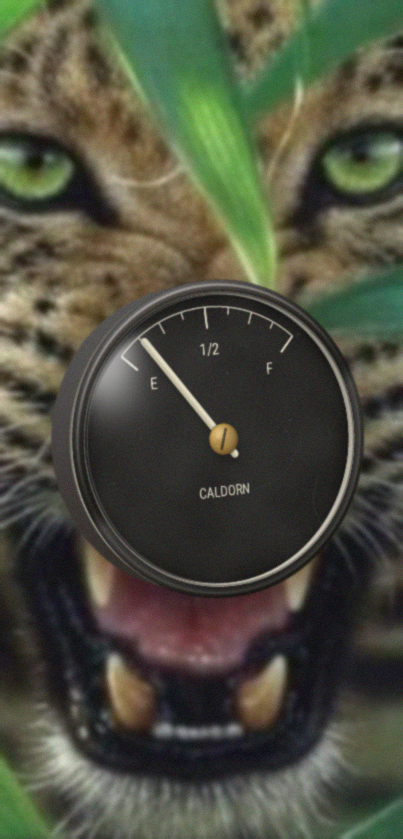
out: 0.125
